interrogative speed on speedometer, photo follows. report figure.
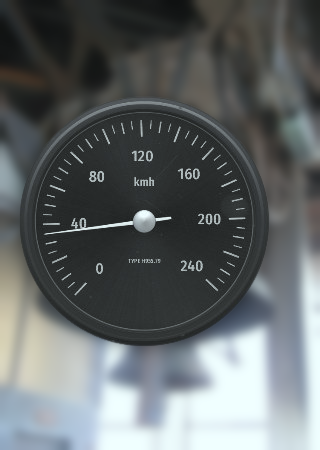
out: 35 km/h
